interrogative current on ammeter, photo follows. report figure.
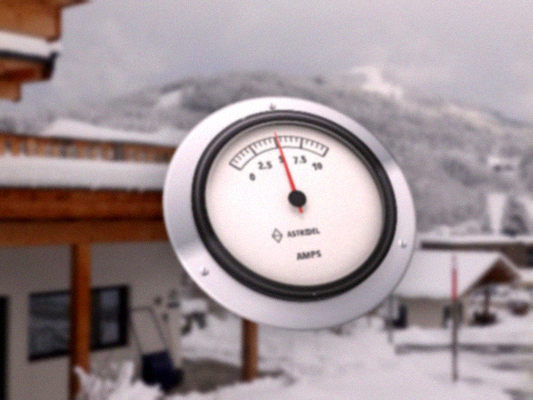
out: 5 A
